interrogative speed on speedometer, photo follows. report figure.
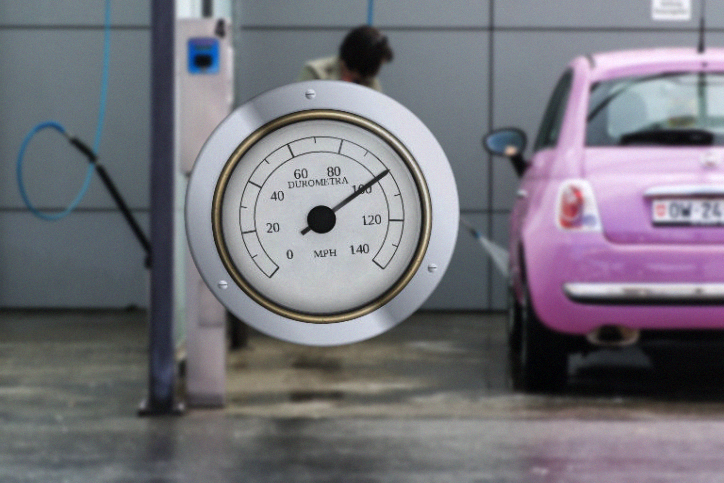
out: 100 mph
